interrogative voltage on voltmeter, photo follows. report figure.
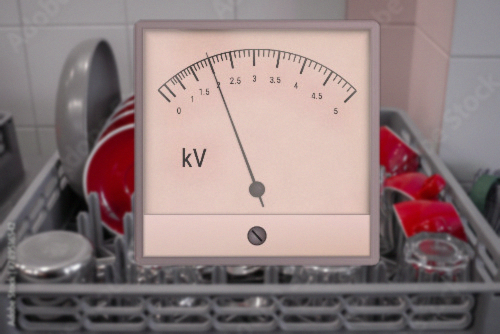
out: 2 kV
